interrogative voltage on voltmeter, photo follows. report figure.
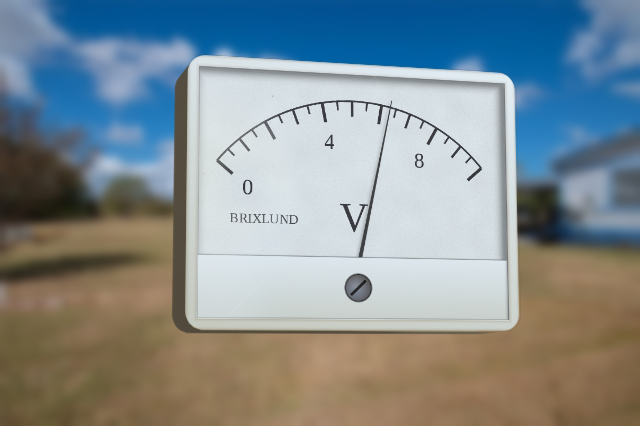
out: 6.25 V
